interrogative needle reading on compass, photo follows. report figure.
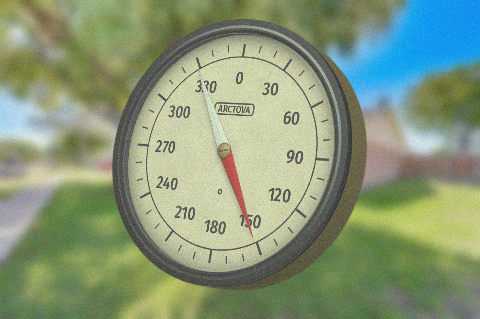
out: 150 °
